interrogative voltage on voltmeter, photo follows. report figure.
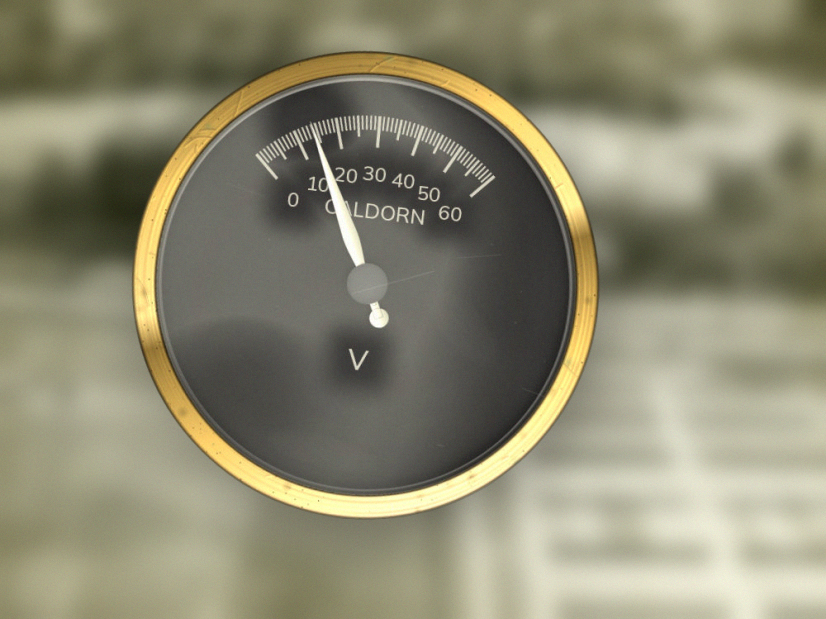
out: 14 V
